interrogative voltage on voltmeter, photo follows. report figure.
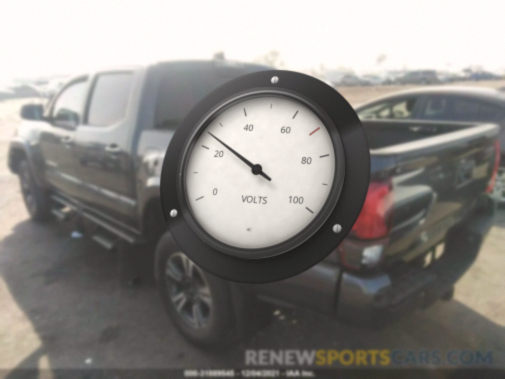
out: 25 V
